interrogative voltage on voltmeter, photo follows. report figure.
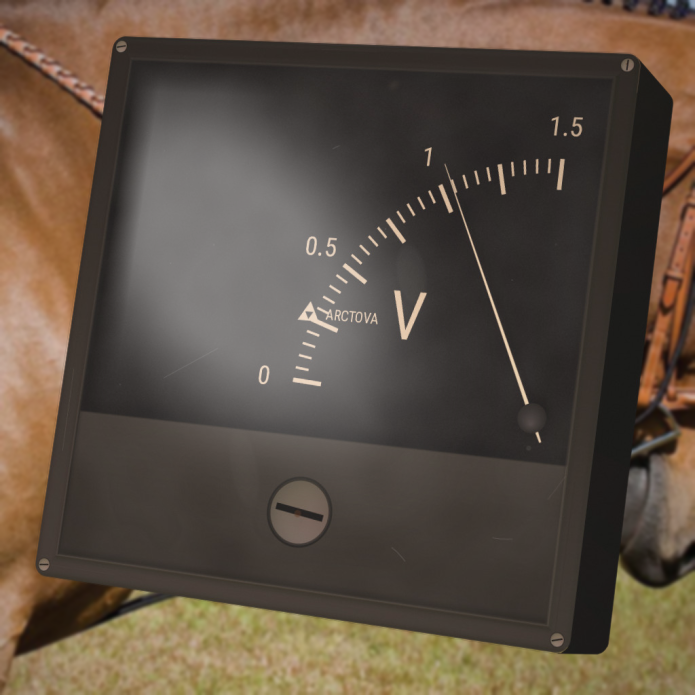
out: 1.05 V
